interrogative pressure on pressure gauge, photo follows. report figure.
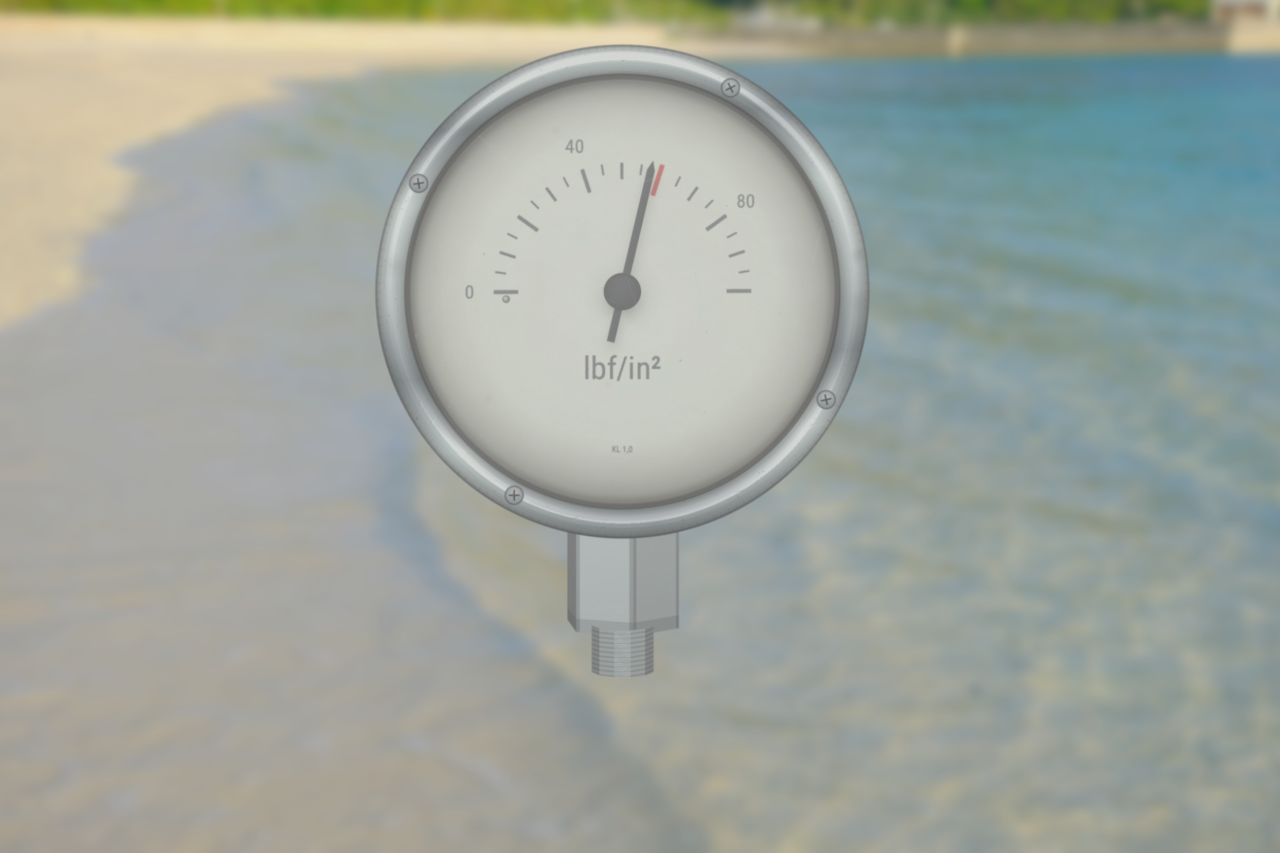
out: 57.5 psi
